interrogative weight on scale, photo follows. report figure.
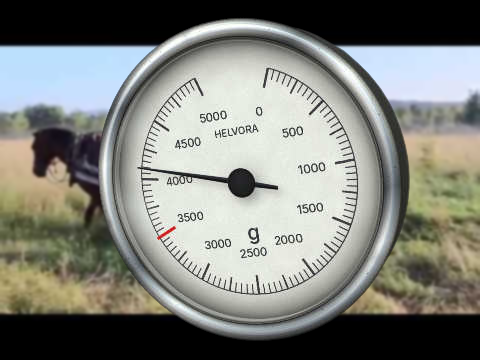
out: 4100 g
